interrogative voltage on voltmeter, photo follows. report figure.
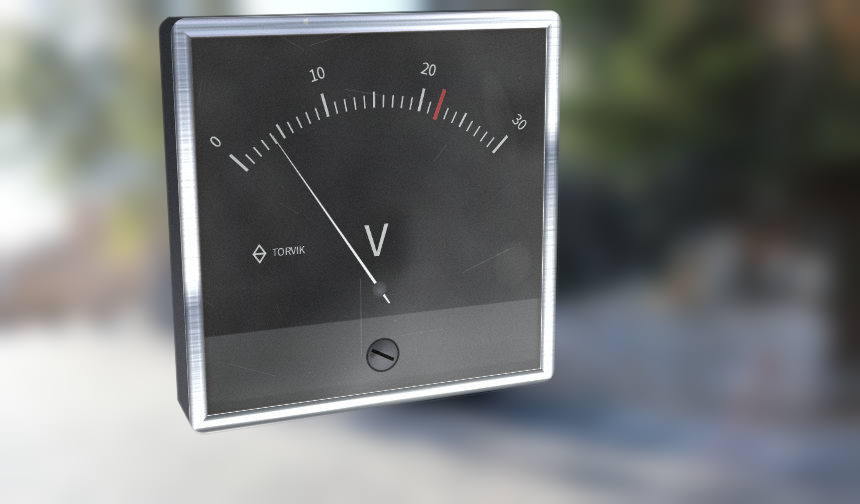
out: 4 V
